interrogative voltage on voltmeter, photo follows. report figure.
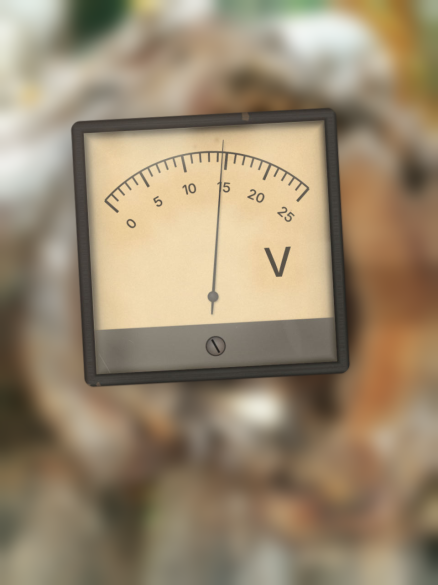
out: 14.5 V
